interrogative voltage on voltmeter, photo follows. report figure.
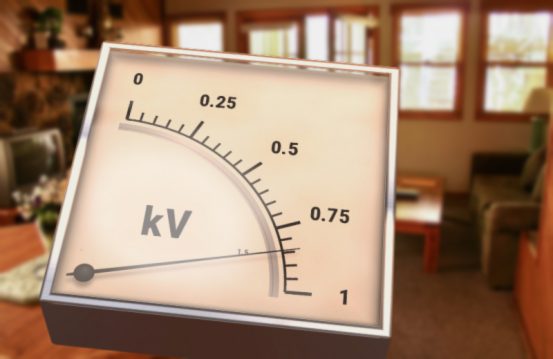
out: 0.85 kV
